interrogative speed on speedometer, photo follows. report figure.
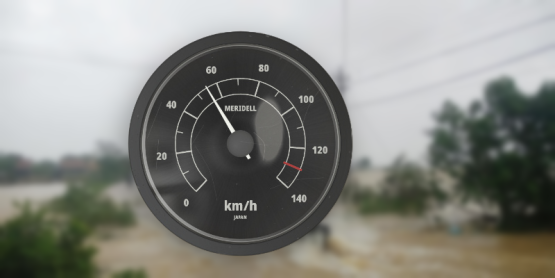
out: 55 km/h
